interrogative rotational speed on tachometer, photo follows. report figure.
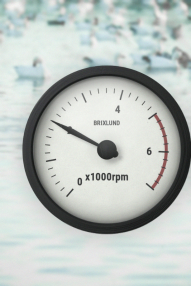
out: 2000 rpm
